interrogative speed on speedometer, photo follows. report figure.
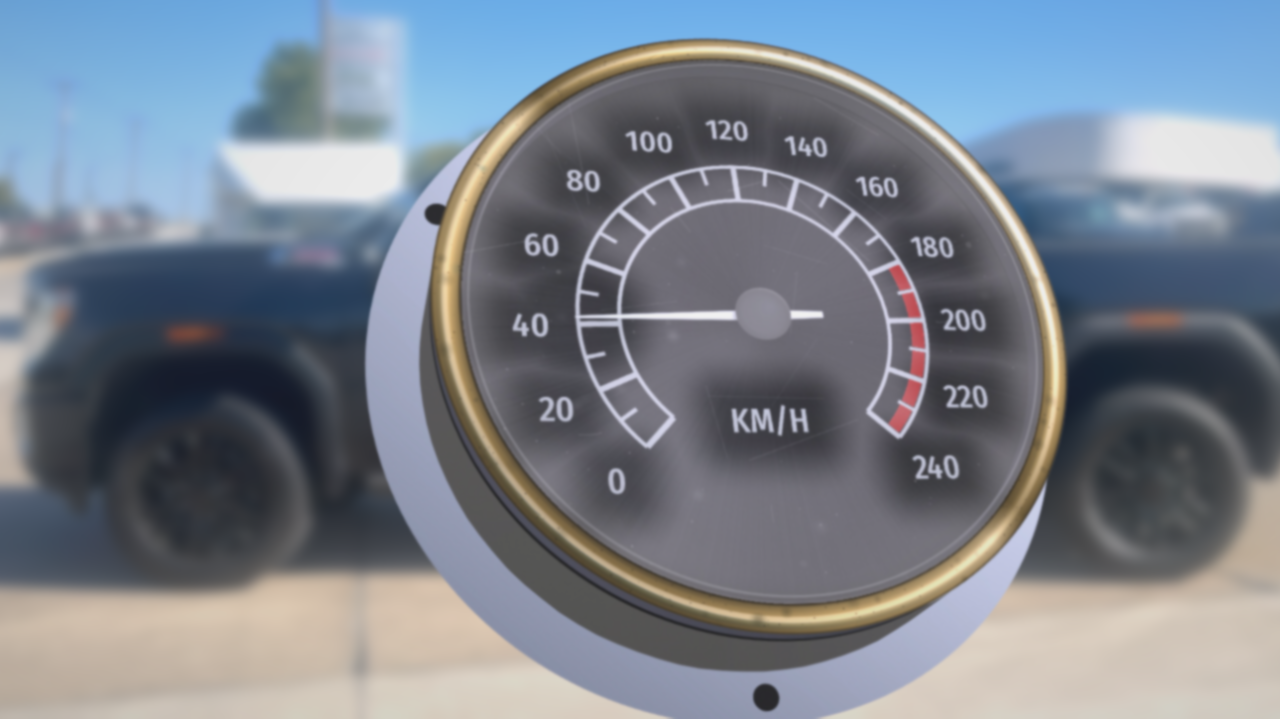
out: 40 km/h
